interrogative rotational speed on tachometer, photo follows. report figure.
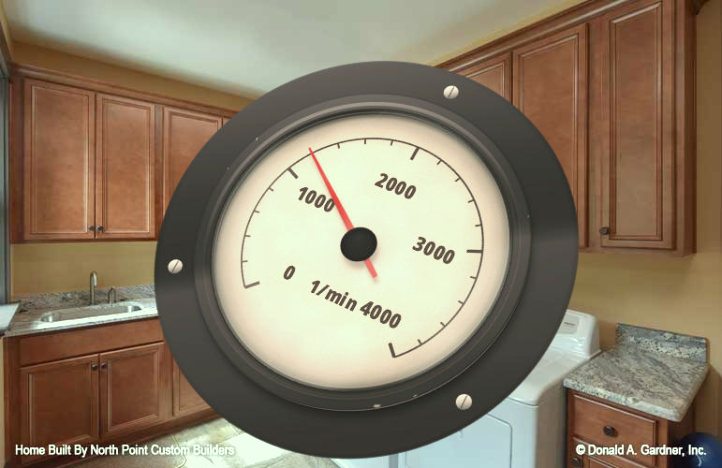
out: 1200 rpm
